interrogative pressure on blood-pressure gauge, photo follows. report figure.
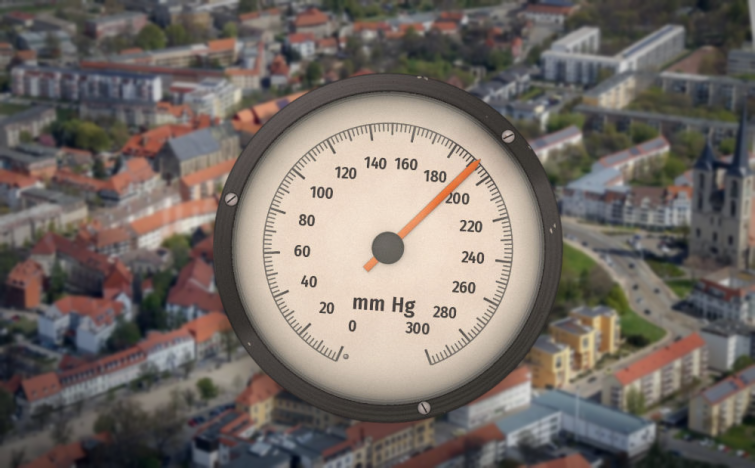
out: 192 mmHg
